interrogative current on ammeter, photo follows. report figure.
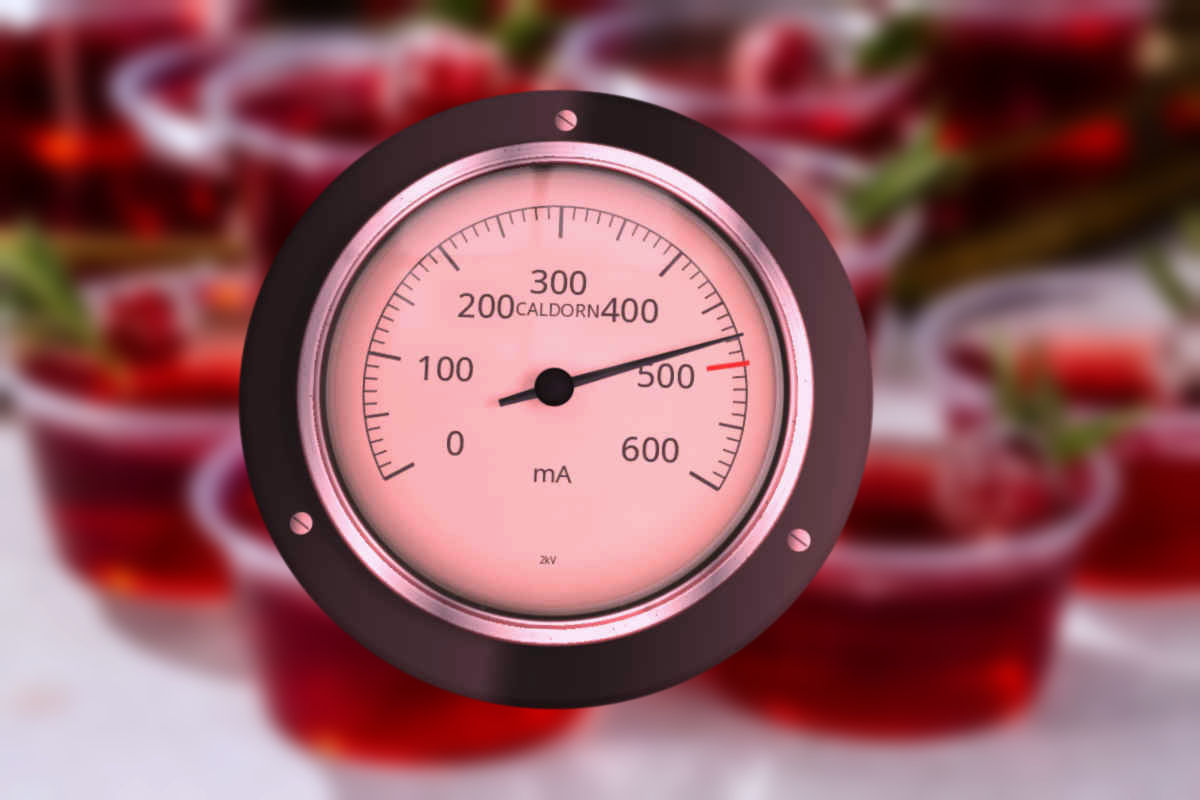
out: 480 mA
